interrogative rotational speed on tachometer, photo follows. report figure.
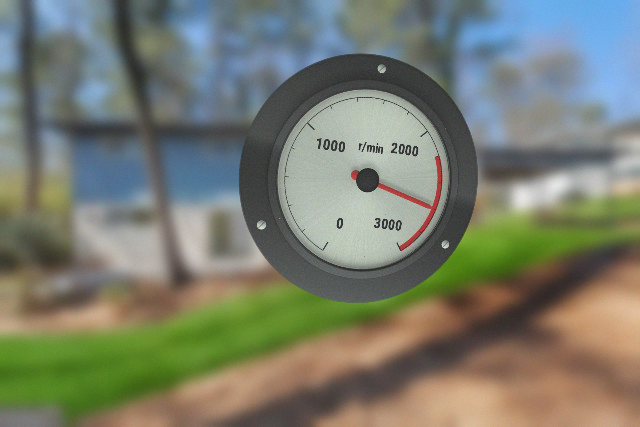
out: 2600 rpm
